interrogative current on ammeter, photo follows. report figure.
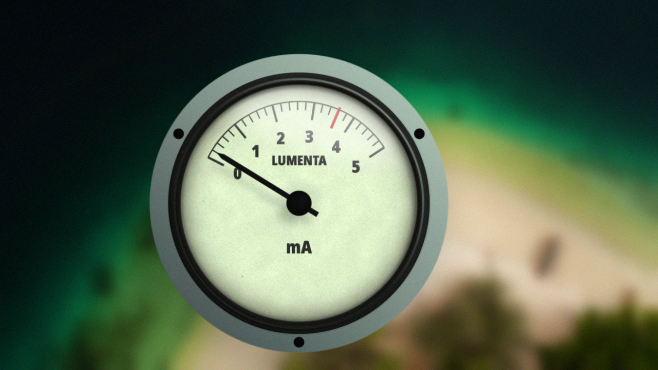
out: 0.2 mA
